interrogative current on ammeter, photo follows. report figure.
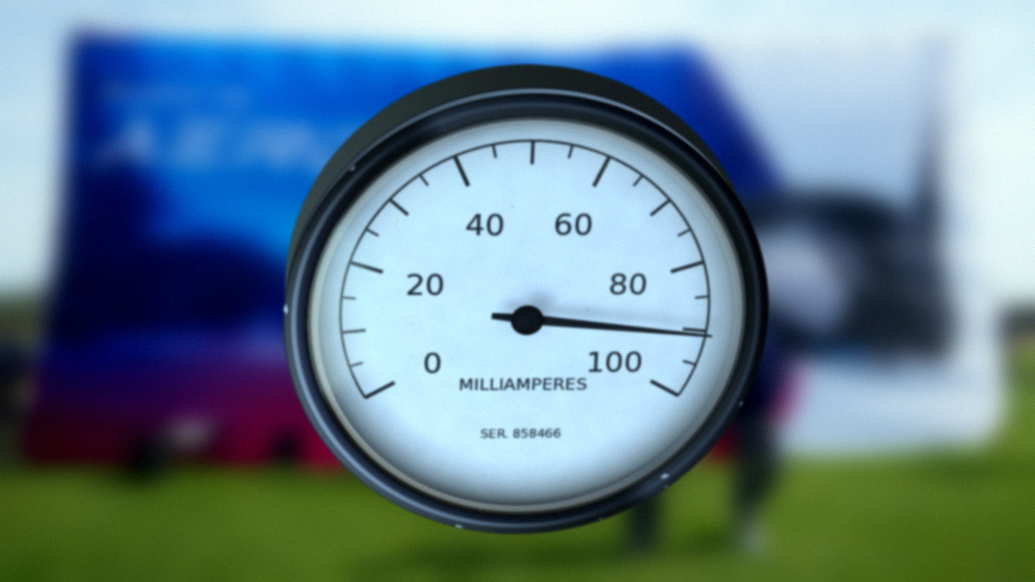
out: 90 mA
